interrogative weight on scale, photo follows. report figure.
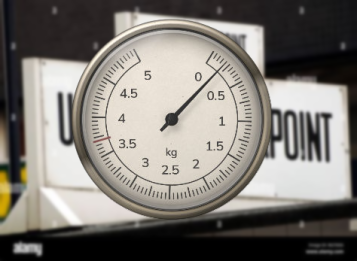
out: 0.2 kg
